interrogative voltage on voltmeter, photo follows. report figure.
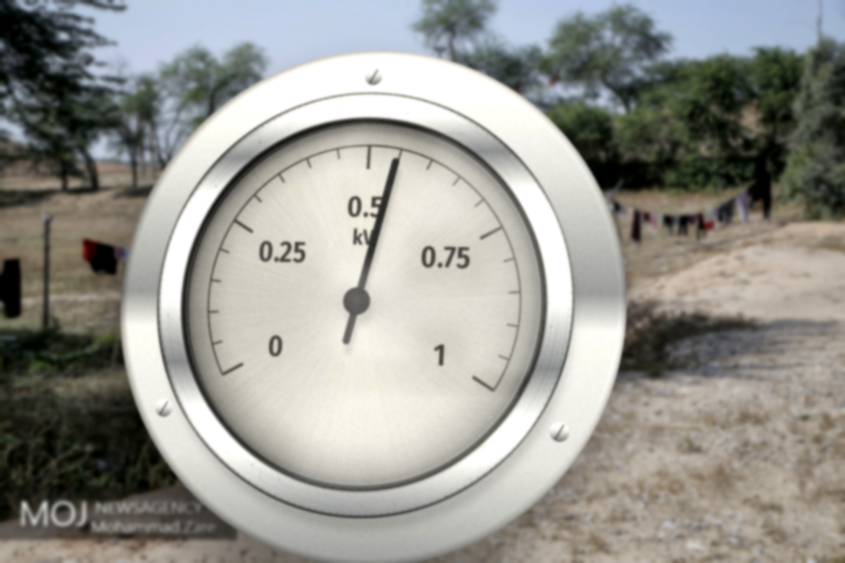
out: 0.55 kV
